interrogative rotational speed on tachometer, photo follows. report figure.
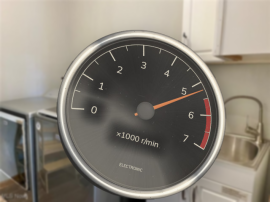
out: 5250 rpm
